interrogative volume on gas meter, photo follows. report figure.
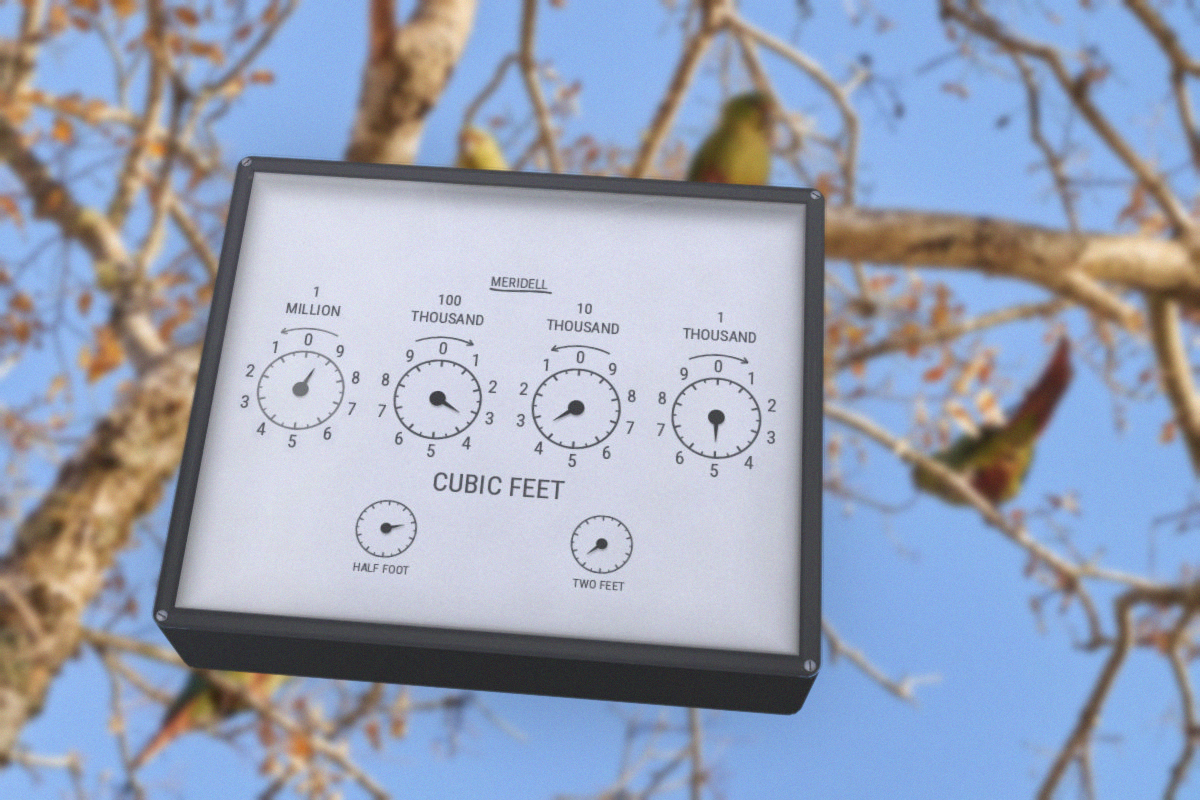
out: 933500 ft³
